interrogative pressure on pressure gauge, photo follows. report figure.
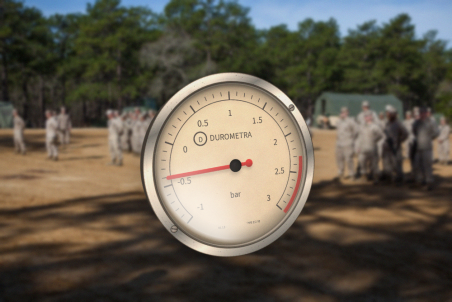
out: -0.4 bar
